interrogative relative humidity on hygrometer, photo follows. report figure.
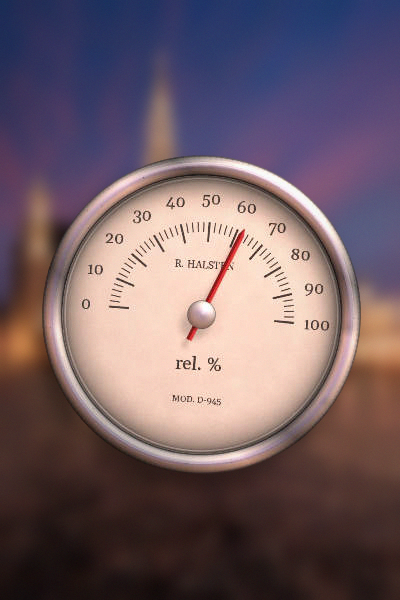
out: 62 %
